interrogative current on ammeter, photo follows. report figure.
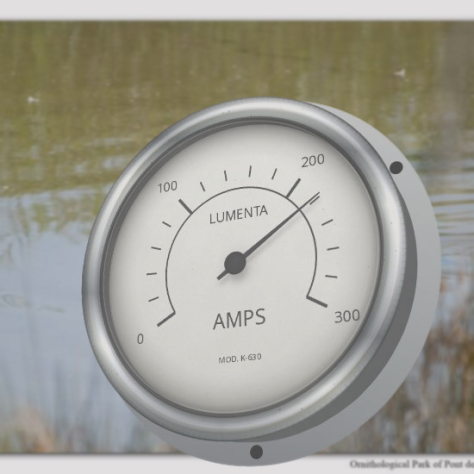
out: 220 A
